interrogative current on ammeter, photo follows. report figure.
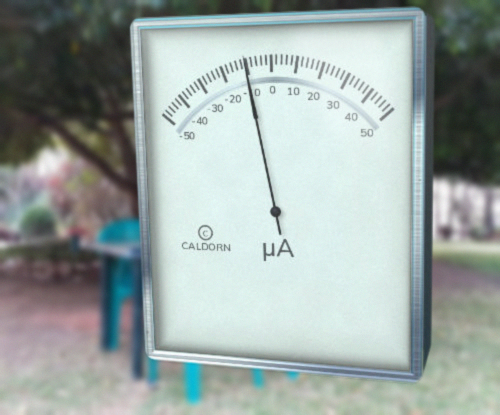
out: -10 µA
